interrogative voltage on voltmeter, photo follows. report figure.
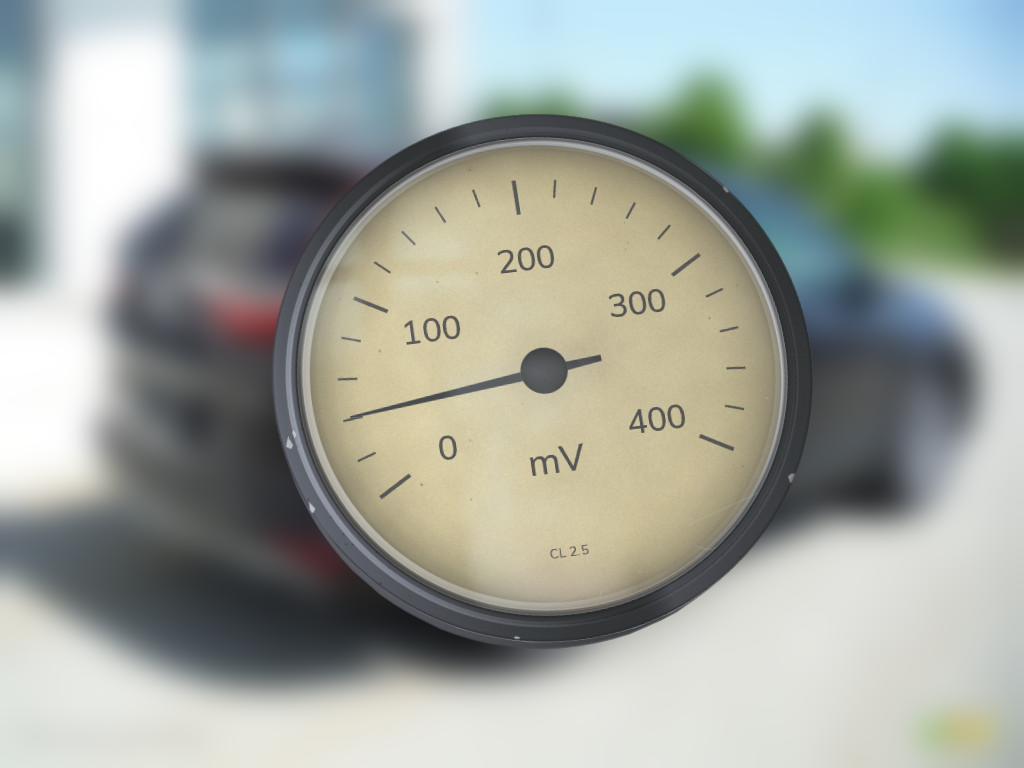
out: 40 mV
